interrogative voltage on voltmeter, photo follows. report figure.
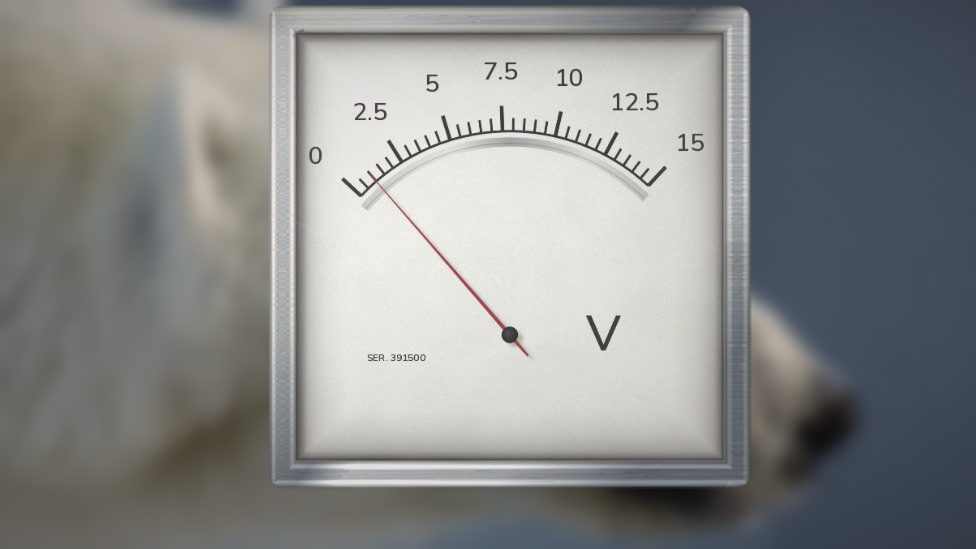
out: 1 V
